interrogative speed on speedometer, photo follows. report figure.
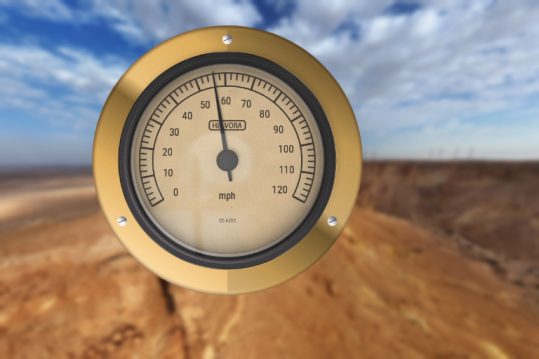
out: 56 mph
